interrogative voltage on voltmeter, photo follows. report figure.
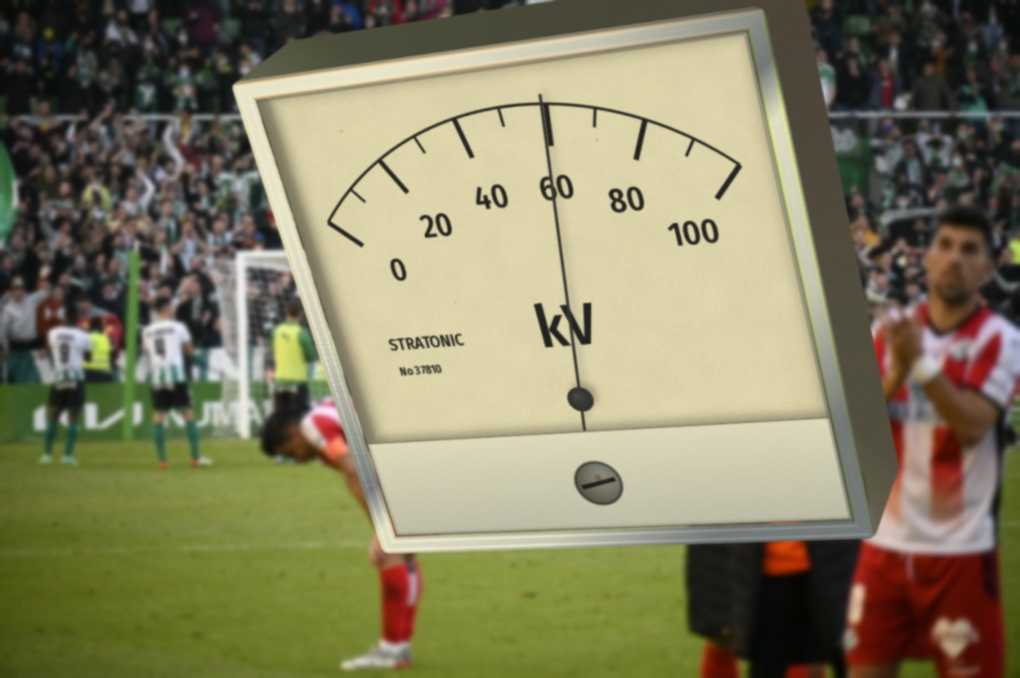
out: 60 kV
